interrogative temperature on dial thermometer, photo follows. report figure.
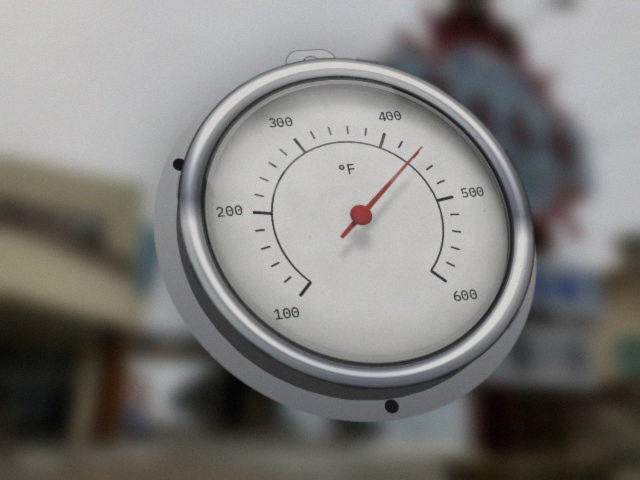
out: 440 °F
